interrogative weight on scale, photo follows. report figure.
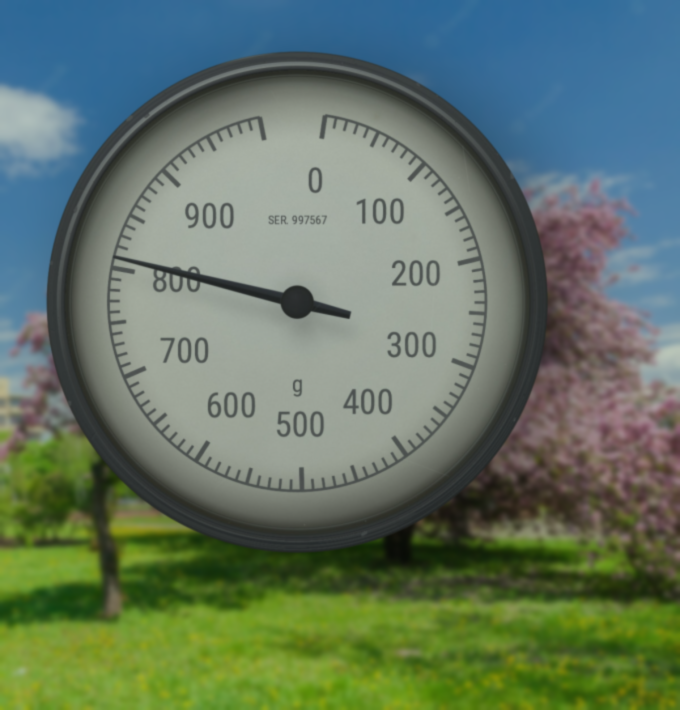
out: 810 g
